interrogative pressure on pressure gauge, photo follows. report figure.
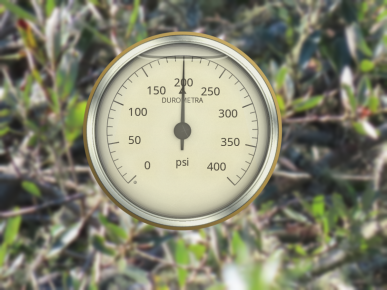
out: 200 psi
